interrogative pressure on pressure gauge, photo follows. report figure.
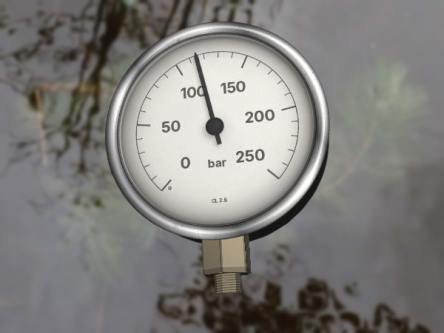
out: 115 bar
